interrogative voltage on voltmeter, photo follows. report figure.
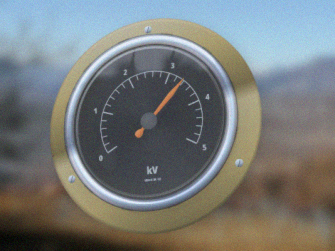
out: 3.4 kV
